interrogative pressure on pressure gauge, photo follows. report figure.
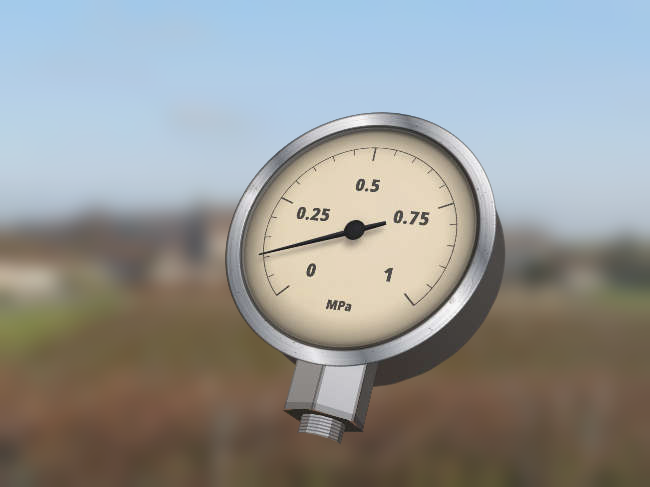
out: 0.1 MPa
